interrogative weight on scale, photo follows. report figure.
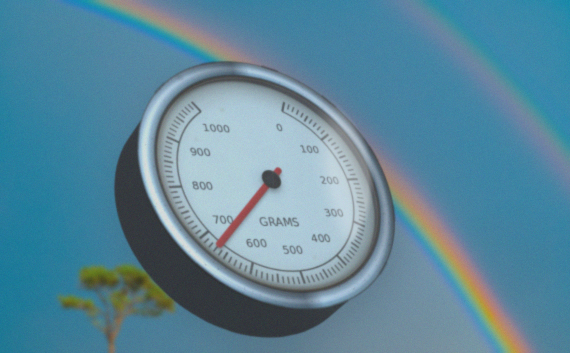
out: 670 g
